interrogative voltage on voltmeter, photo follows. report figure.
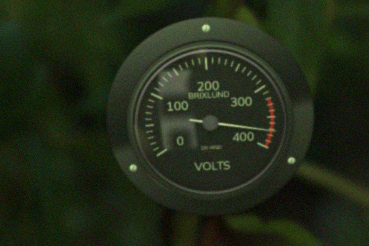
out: 370 V
